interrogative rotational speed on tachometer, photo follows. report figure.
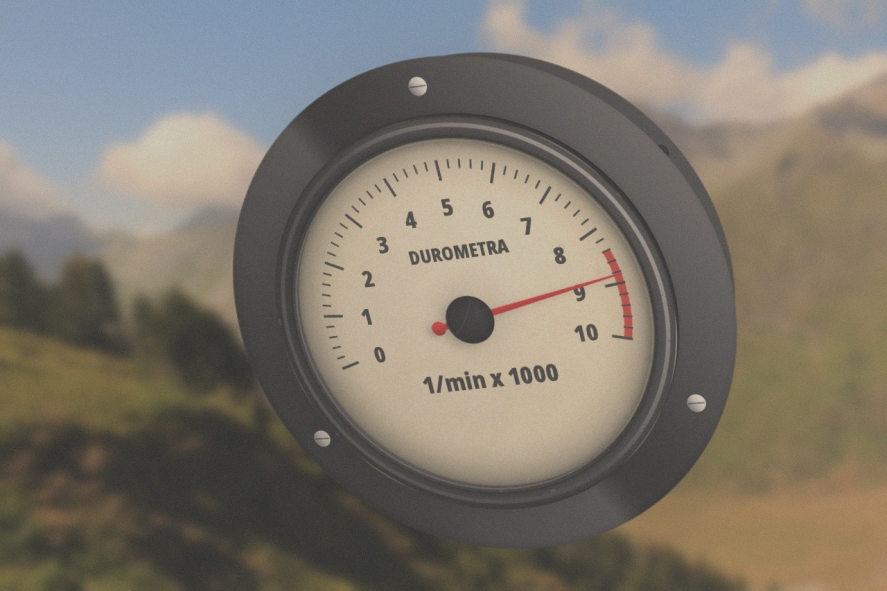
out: 8800 rpm
